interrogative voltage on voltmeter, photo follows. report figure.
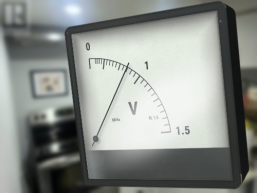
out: 0.85 V
